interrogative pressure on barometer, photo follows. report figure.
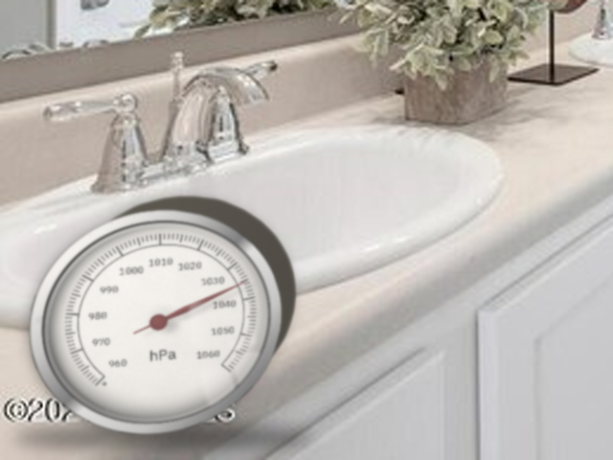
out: 1035 hPa
